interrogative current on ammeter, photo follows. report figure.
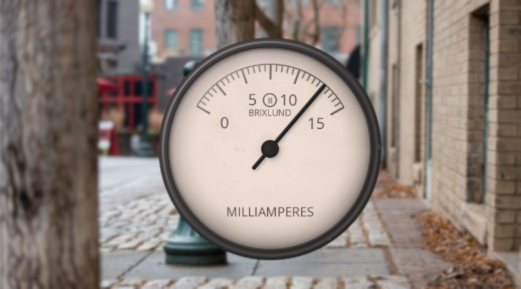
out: 12.5 mA
